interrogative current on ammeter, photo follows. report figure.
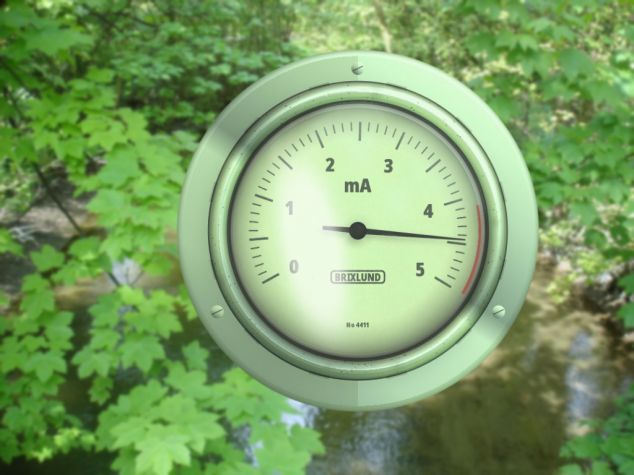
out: 4.45 mA
